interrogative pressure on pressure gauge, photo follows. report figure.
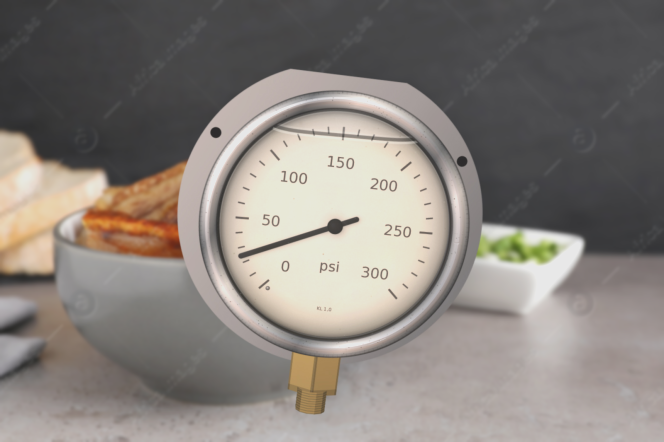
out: 25 psi
